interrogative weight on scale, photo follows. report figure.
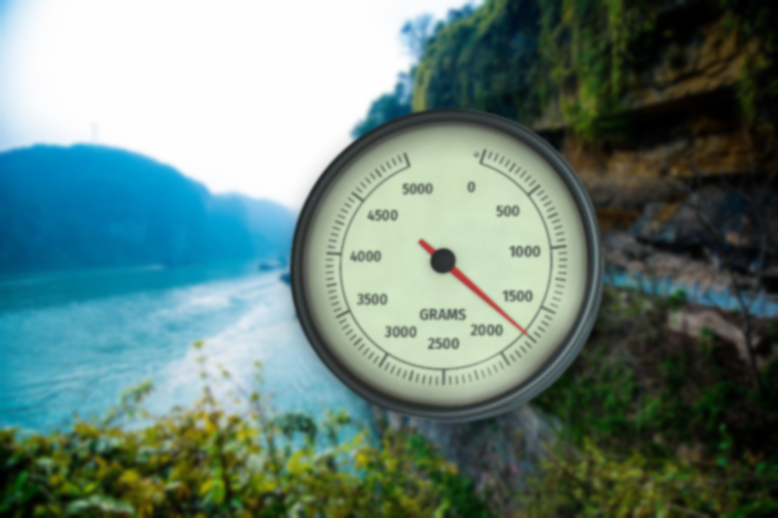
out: 1750 g
